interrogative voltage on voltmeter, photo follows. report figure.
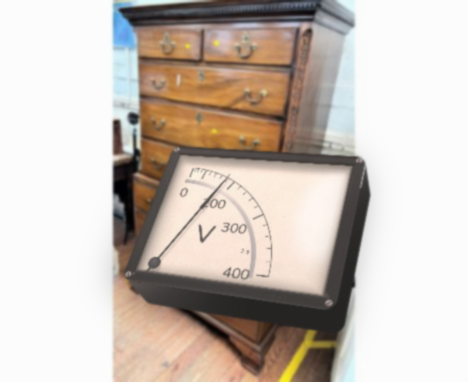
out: 180 V
